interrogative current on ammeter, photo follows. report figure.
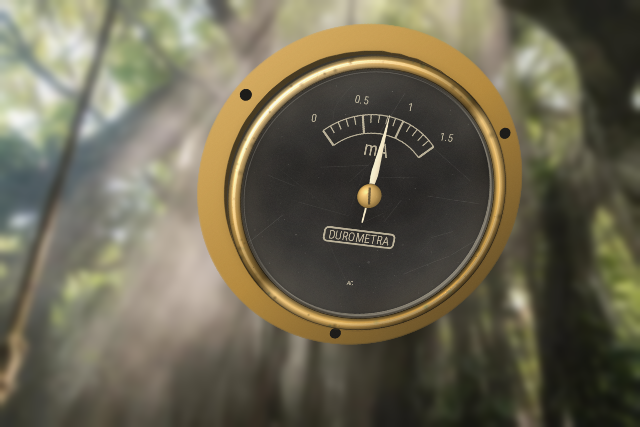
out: 0.8 mA
